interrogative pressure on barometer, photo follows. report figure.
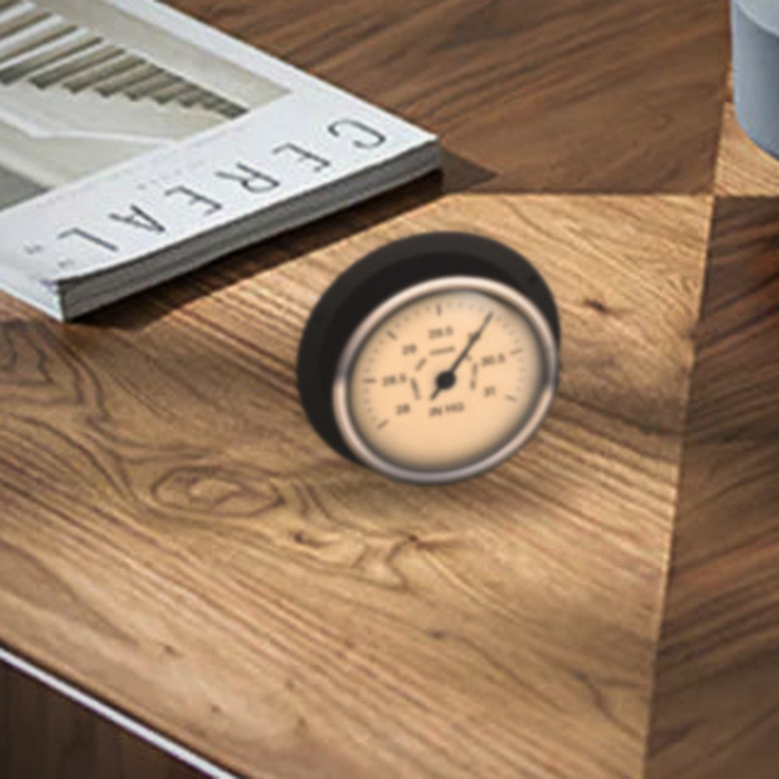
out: 30 inHg
